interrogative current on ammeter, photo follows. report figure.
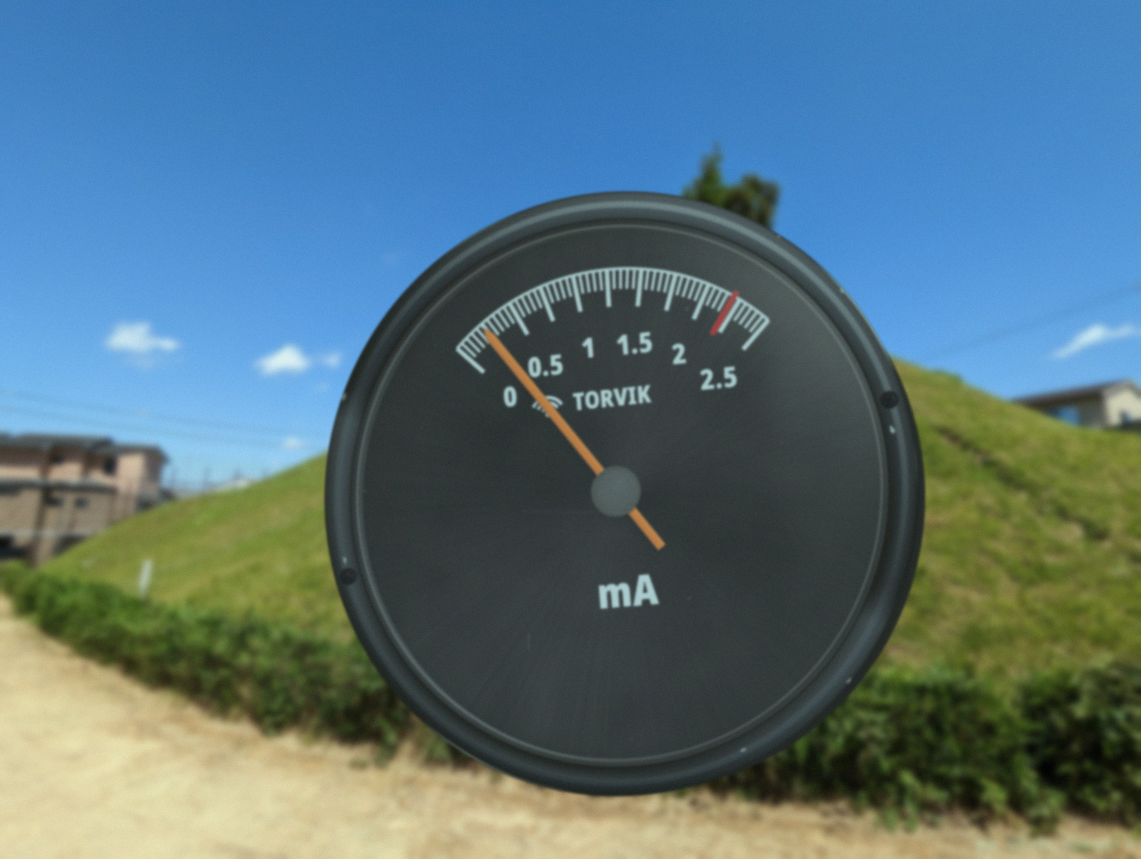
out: 0.25 mA
